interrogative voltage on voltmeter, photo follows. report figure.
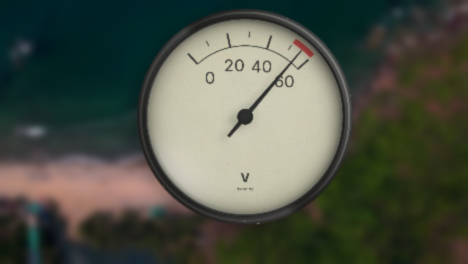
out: 55 V
